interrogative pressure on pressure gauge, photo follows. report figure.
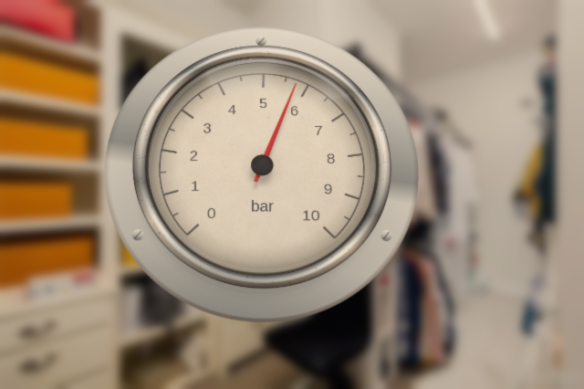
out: 5.75 bar
